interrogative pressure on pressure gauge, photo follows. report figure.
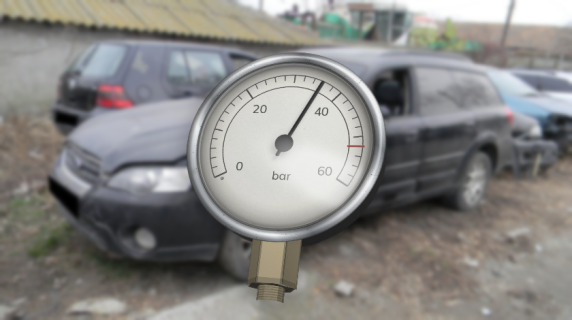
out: 36 bar
